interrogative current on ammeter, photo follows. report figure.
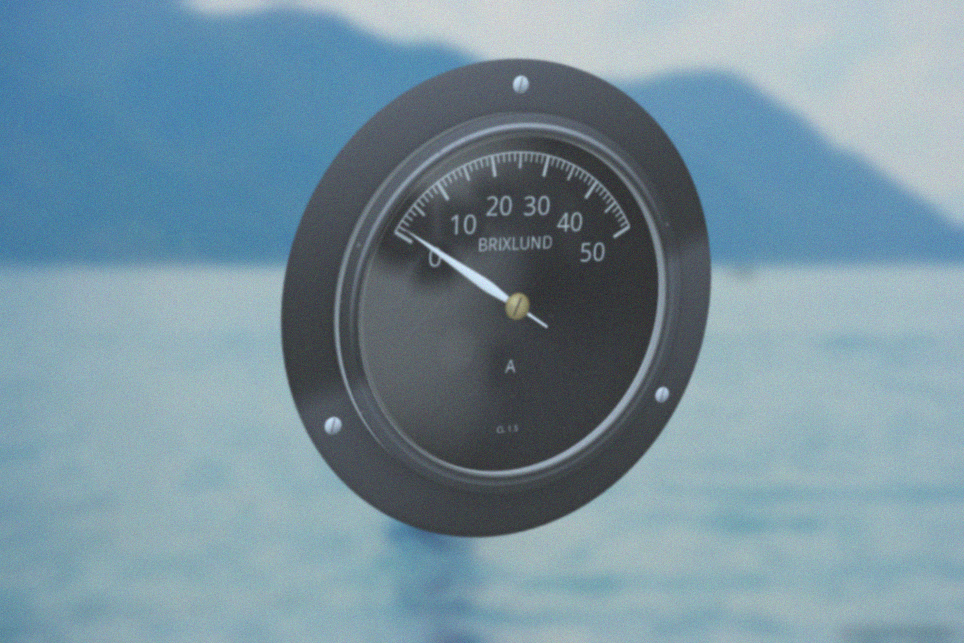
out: 1 A
